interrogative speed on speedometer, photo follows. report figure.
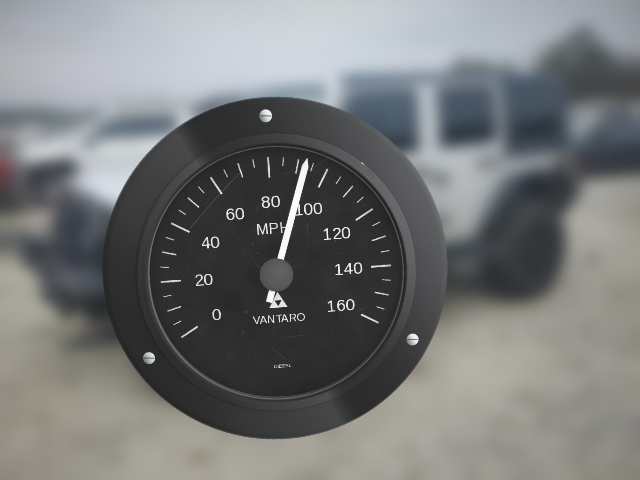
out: 92.5 mph
